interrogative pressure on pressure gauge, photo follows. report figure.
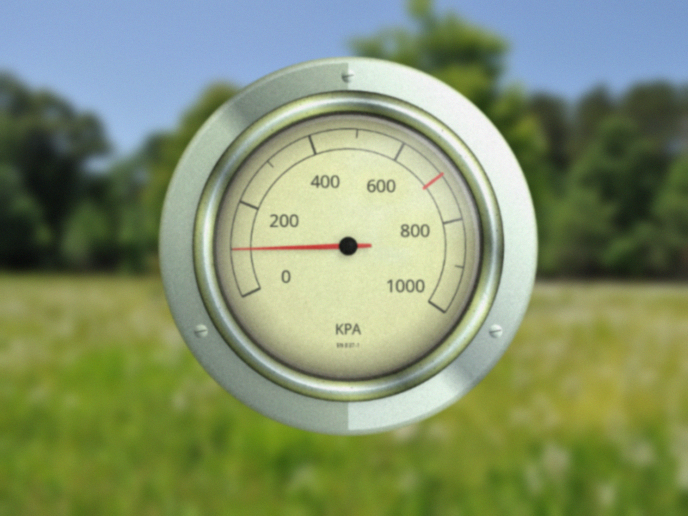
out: 100 kPa
